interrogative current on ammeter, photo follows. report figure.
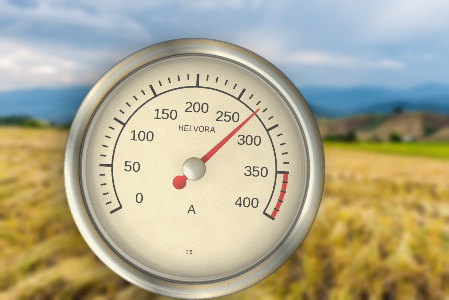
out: 275 A
